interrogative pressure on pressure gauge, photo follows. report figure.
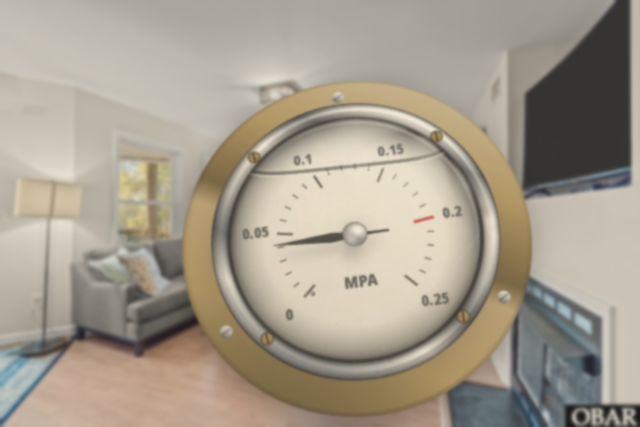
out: 0.04 MPa
